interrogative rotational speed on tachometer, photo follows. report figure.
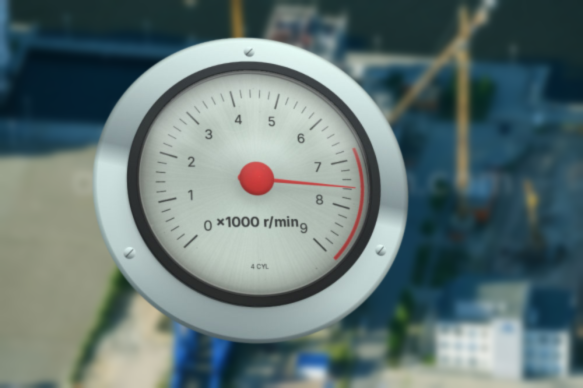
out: 7600 rpm
